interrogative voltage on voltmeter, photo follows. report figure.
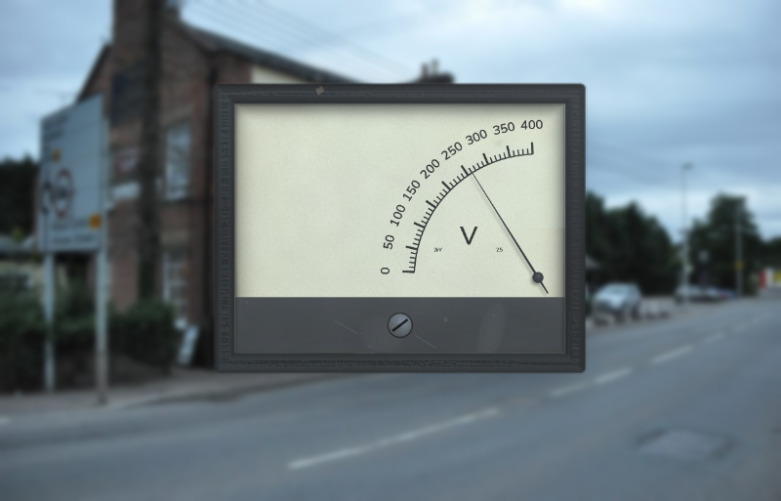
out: 260 V
